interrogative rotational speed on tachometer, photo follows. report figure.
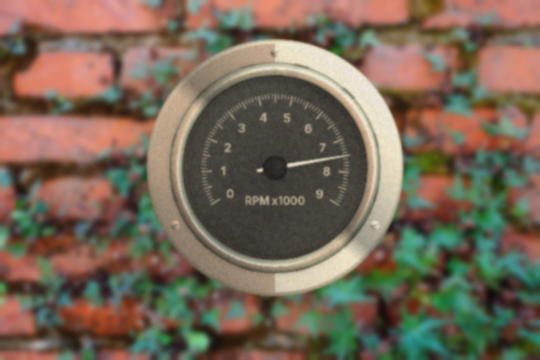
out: 7500 rpm
